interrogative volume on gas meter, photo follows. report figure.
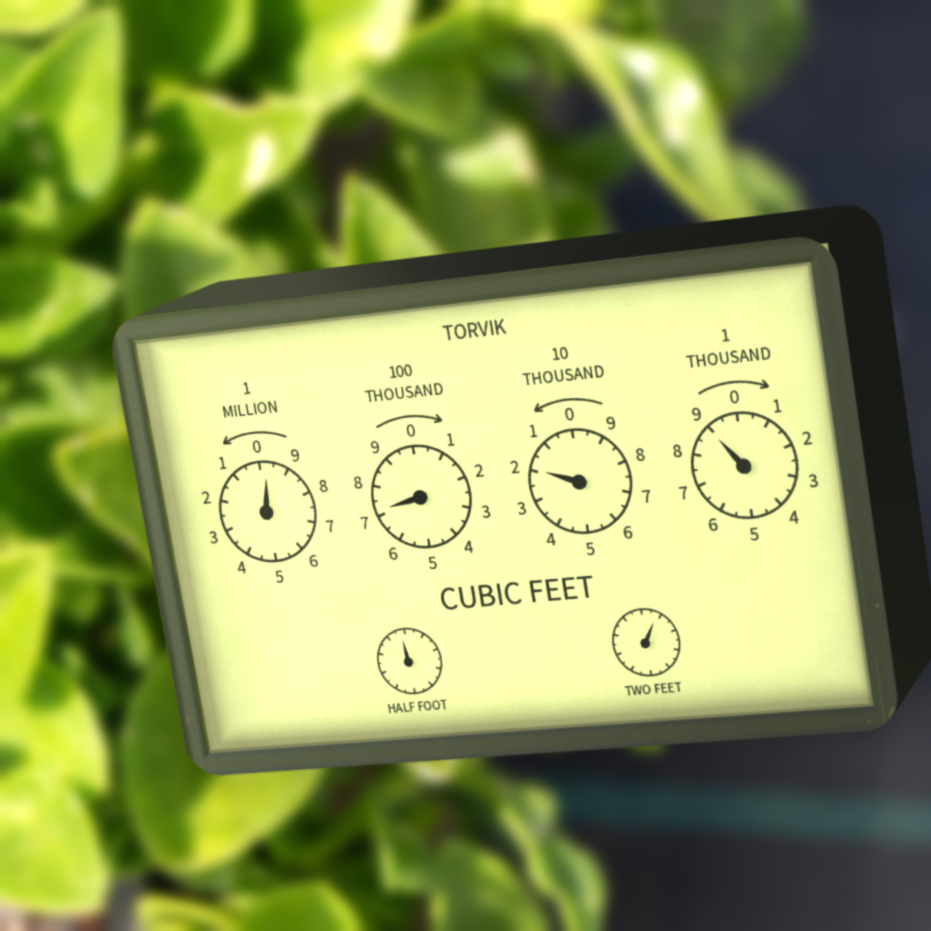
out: 971900 ft³
